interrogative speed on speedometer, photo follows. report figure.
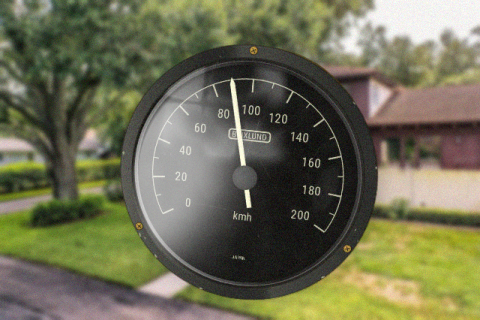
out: 90 km/h
